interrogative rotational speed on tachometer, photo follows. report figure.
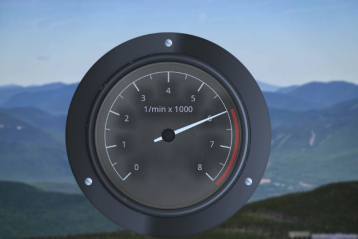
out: 6000 rpm
